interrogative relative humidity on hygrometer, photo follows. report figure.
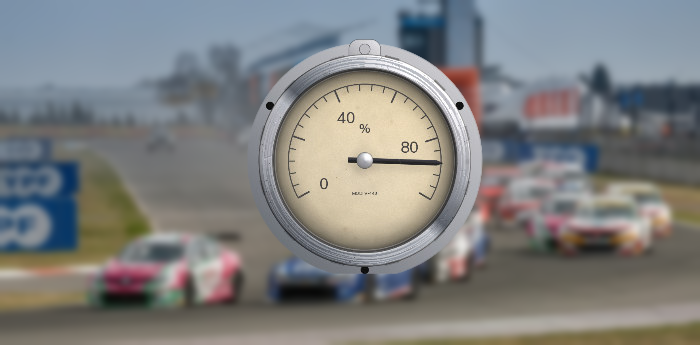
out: 88 %
